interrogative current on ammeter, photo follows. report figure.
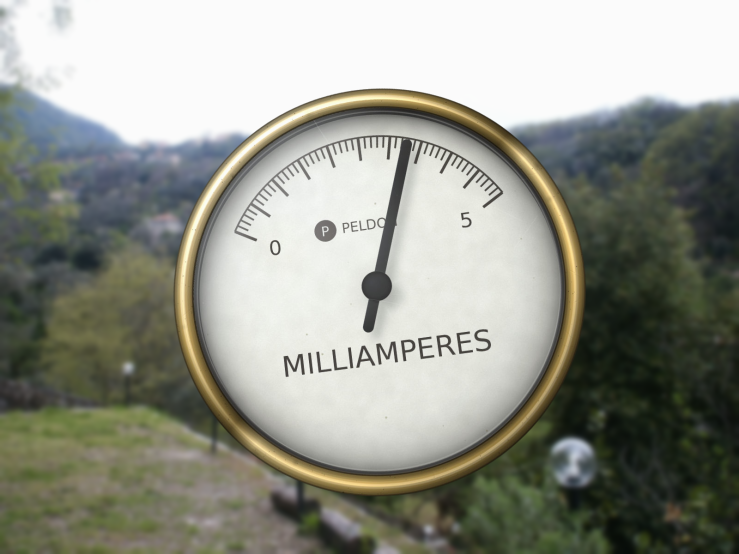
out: 3.3 mA
